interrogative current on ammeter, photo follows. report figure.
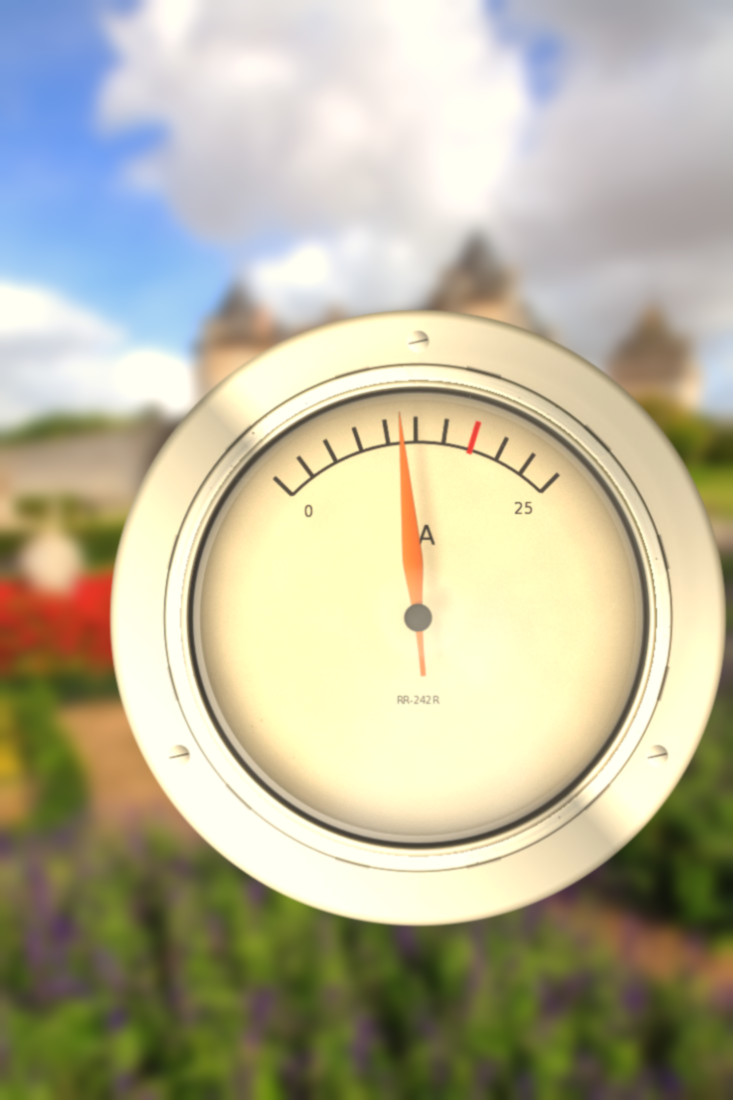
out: 11.25 µA
